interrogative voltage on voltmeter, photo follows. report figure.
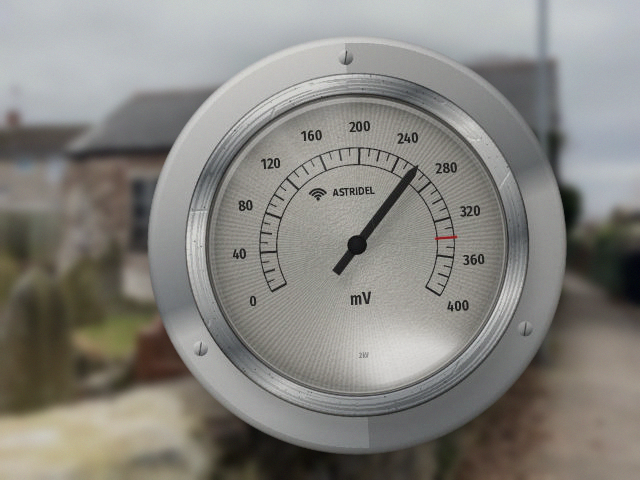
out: 260 mV
